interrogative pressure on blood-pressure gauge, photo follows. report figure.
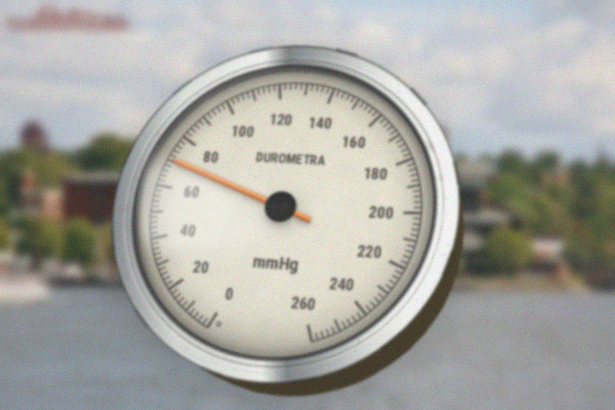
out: 70 mmHg
